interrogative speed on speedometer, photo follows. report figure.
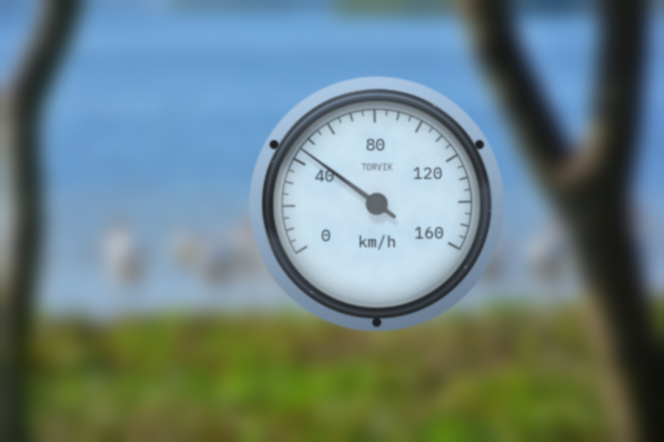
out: 45 km/h
